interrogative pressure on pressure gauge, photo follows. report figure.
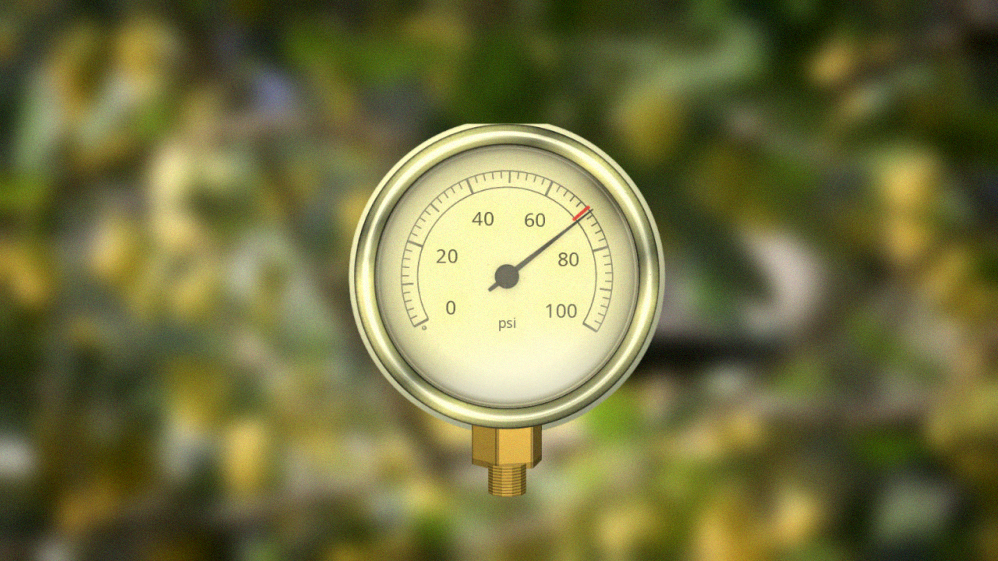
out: 71 psi
